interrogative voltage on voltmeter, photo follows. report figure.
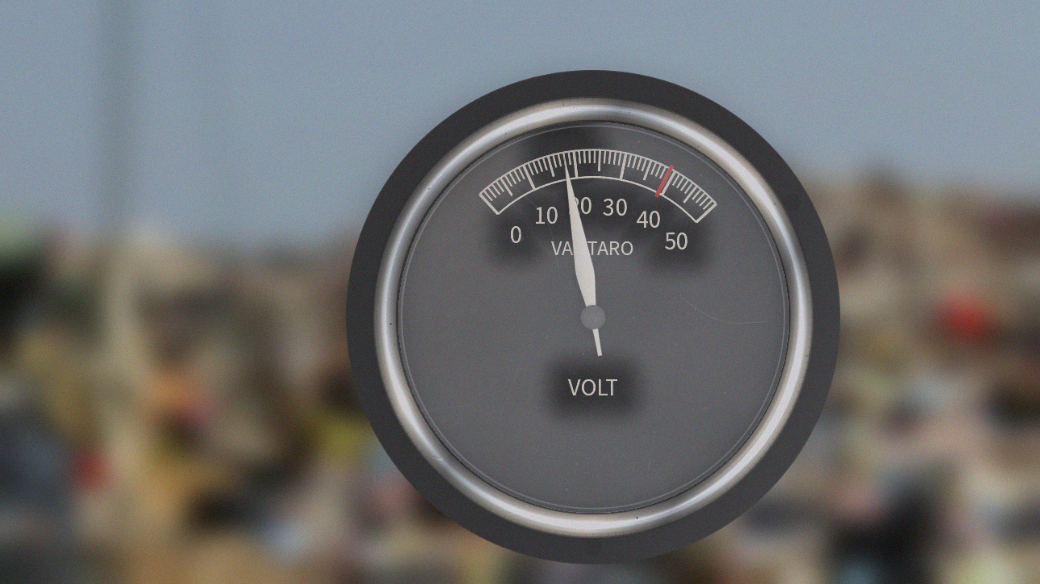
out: 18 V
